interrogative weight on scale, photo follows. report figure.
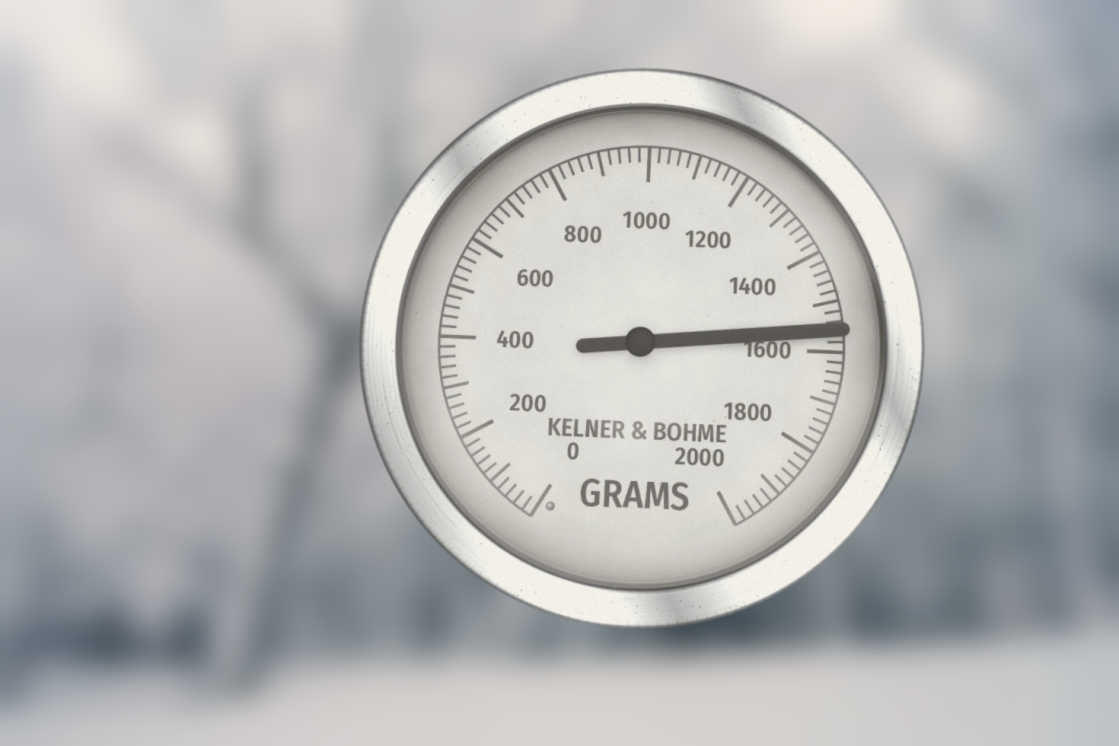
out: 1560 g
